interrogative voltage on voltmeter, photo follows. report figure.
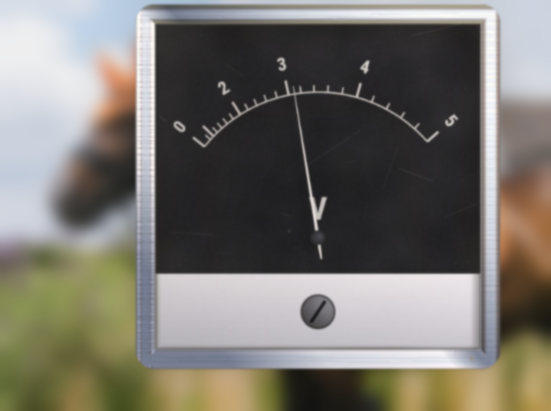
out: 3.1 V
